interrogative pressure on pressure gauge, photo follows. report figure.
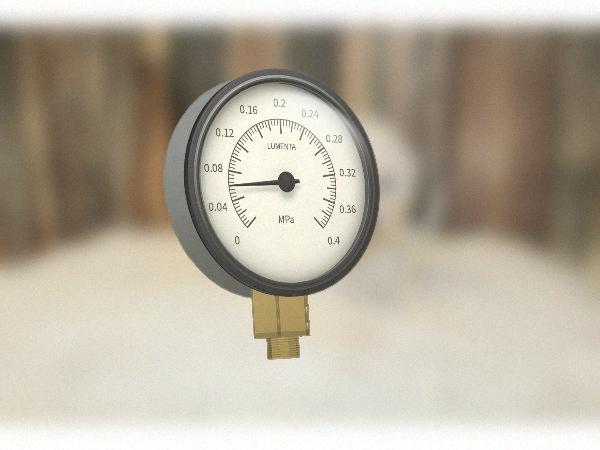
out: 0.06 MPa
